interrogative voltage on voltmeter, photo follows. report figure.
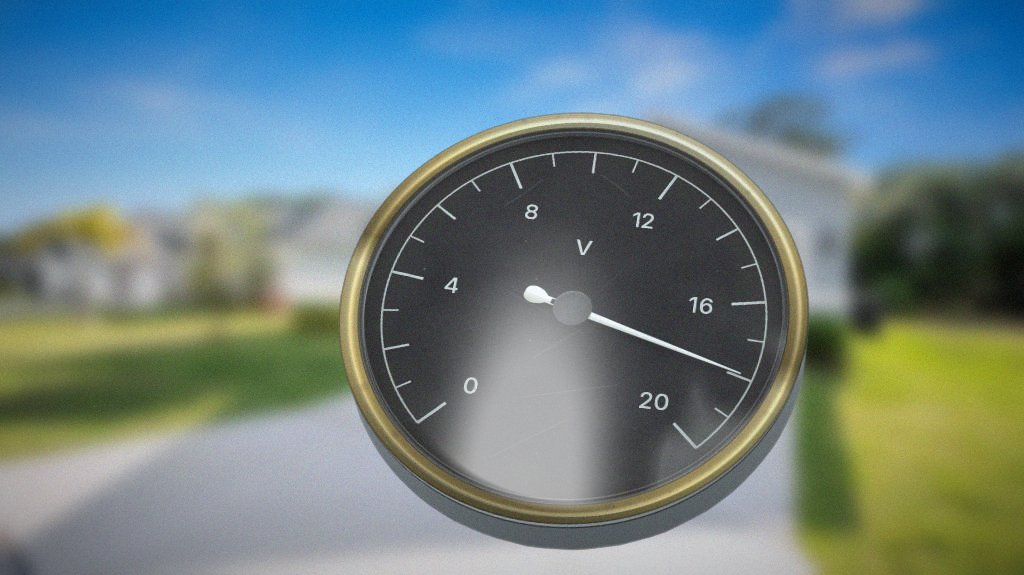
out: 18 V
